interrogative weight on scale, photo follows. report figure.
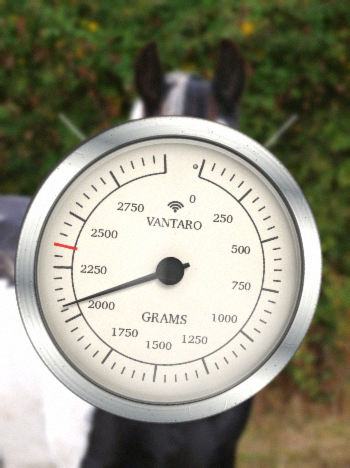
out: 2075 g
